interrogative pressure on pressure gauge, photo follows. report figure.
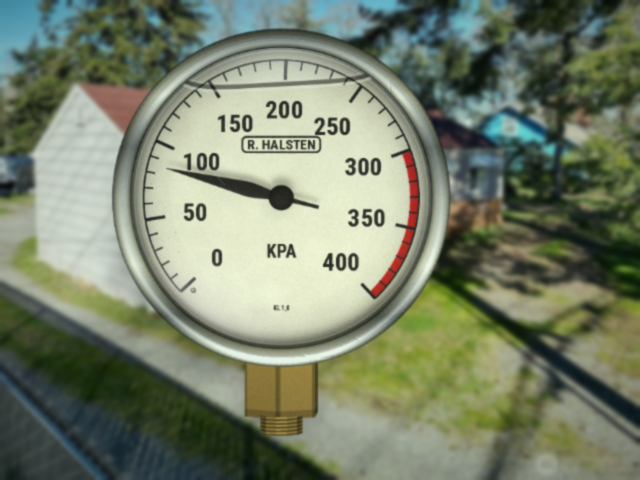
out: 85 kPa
